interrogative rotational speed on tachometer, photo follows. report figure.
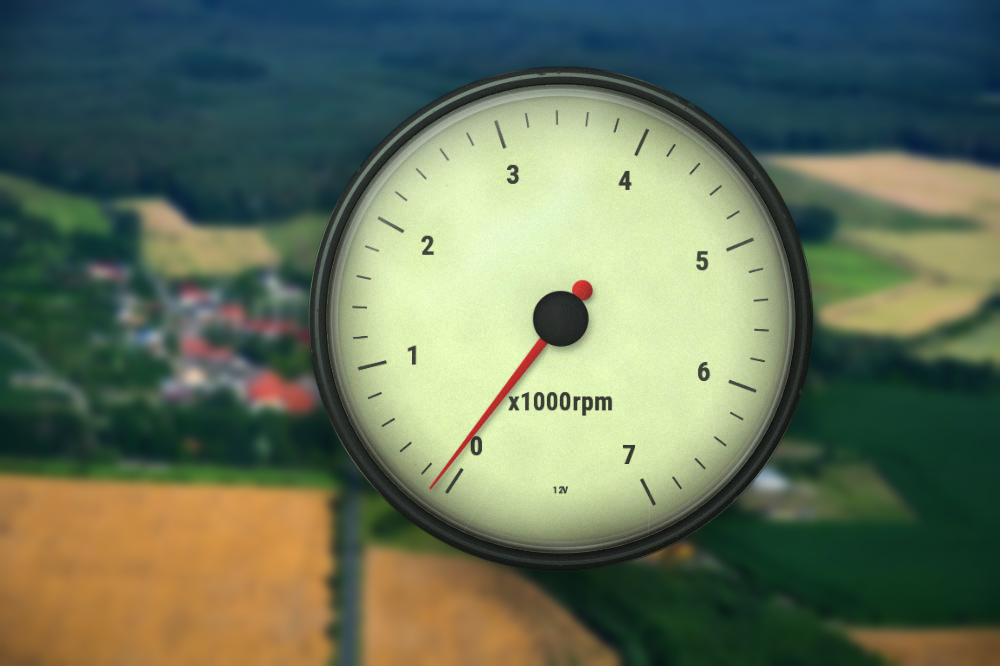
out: 100 rpm
